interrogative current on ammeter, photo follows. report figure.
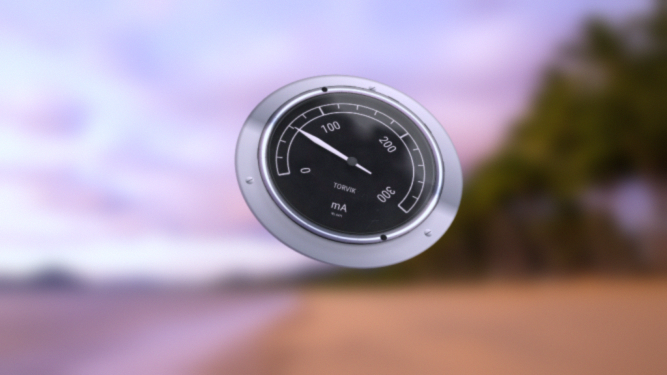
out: 60 mA
